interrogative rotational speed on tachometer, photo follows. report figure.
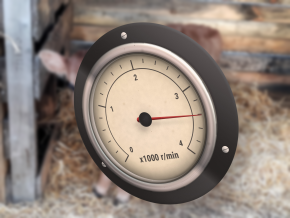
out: 3400 rpm
